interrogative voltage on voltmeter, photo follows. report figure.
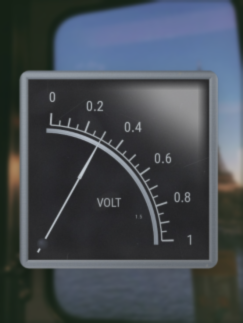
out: 0.3 V
